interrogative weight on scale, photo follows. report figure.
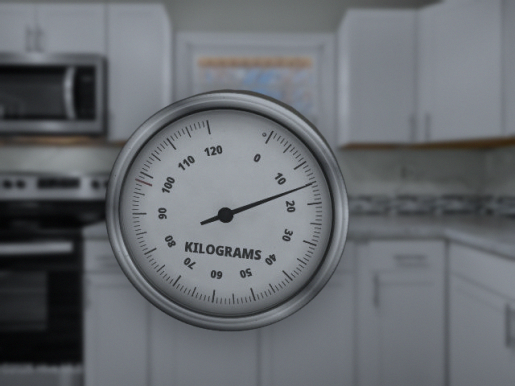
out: 15 kg
